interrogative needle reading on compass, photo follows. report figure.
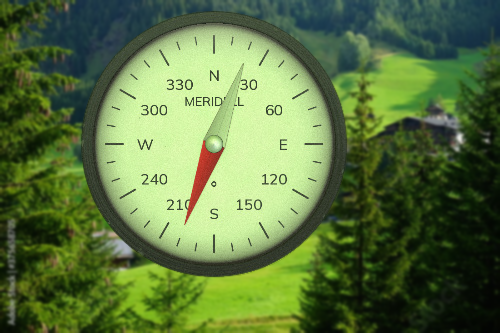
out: 200 °
